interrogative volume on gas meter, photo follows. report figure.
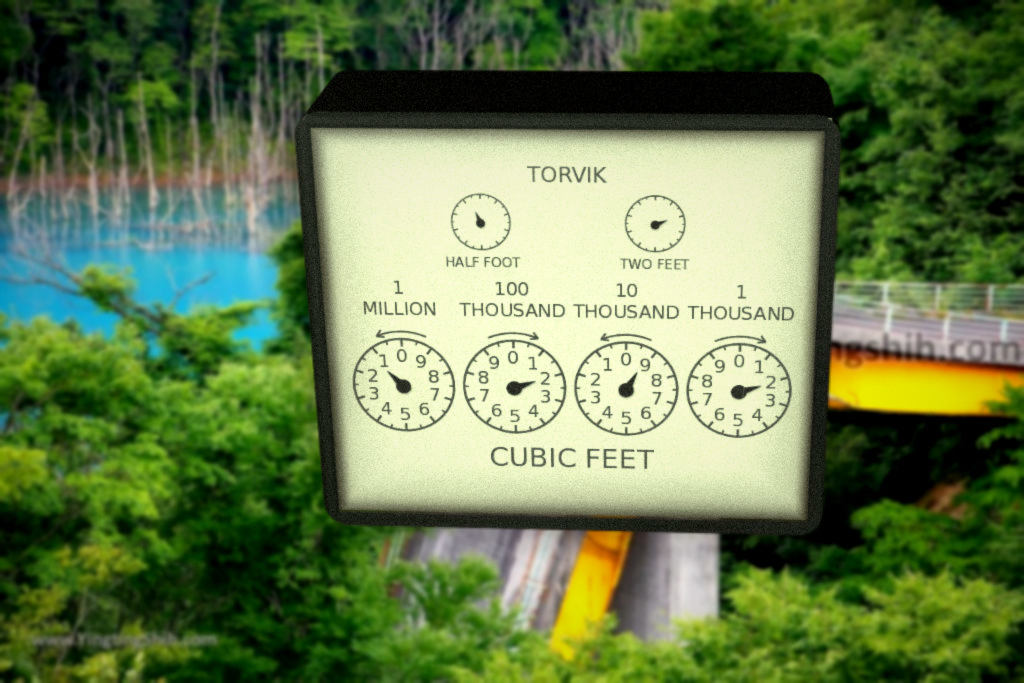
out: 119200 ft³
